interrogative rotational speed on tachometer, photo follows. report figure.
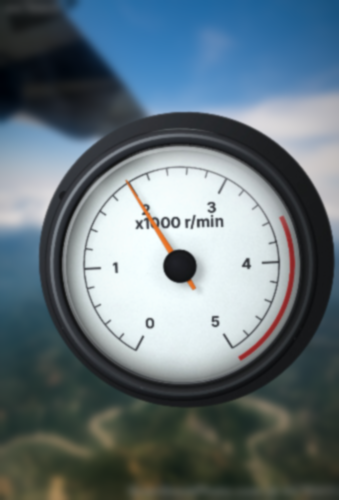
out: 2000 rpm
